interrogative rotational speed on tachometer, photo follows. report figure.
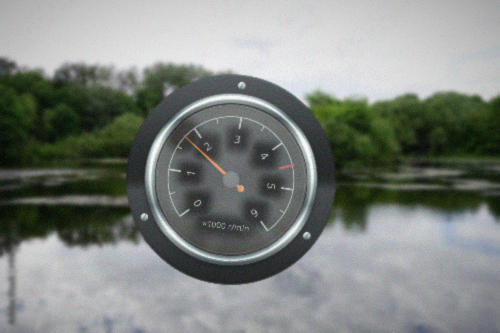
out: 1750 rpm
